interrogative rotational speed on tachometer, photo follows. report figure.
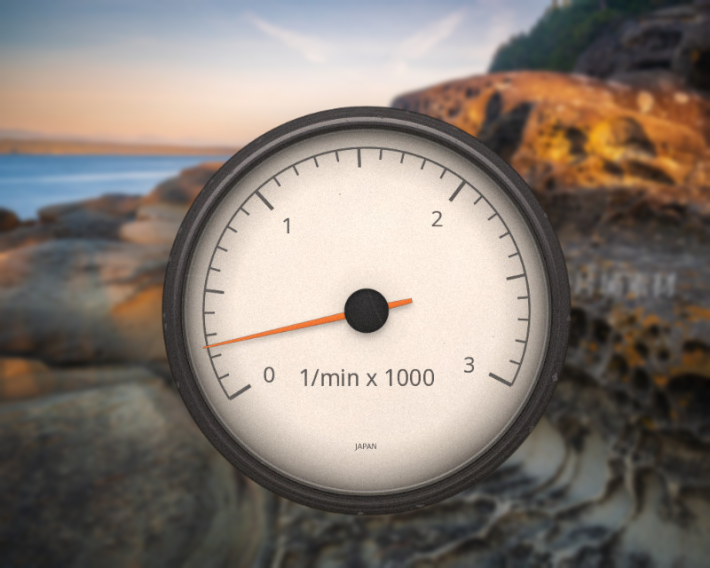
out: 250 rpm
